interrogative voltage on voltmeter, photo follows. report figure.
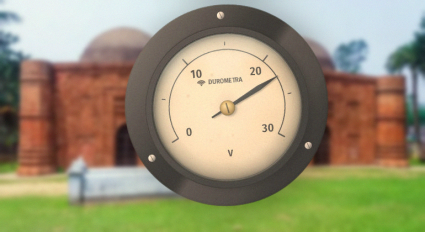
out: 22.5 V
